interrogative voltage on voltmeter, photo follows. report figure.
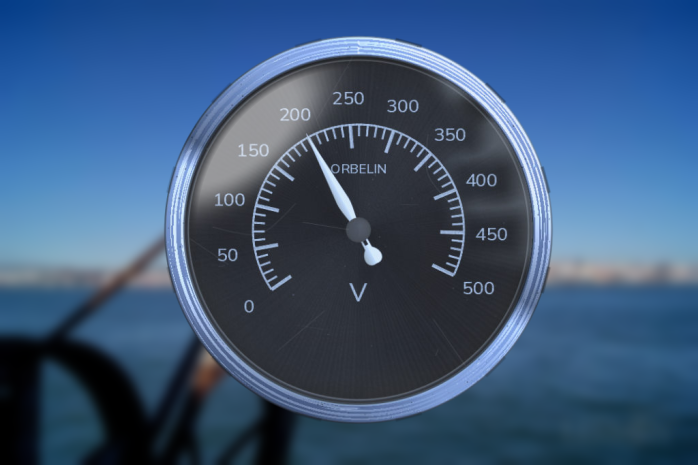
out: 200 V
